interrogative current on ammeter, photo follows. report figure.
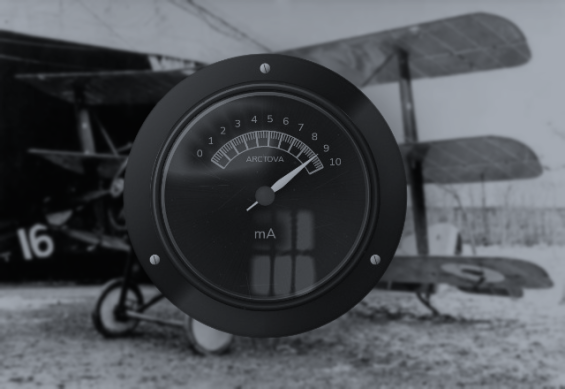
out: 9 mA
